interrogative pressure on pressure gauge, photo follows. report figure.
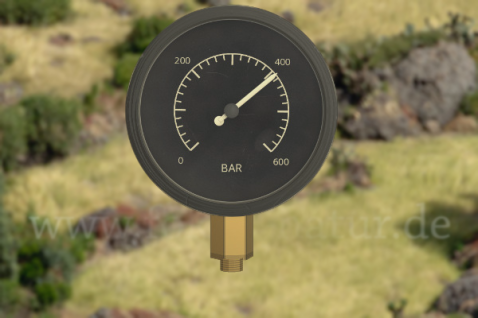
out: 410 bar
